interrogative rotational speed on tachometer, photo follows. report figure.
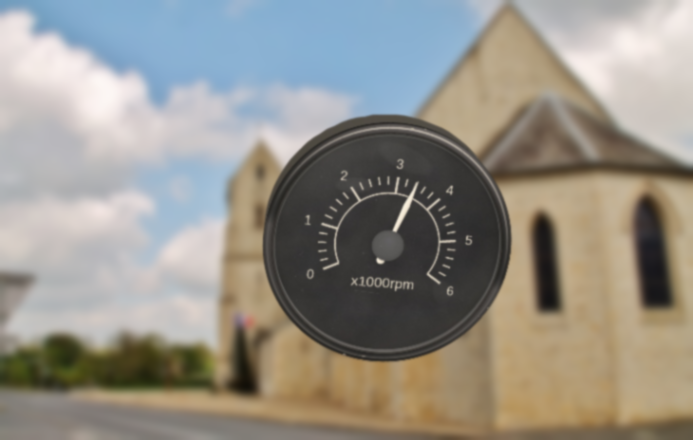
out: 3400 rpm
